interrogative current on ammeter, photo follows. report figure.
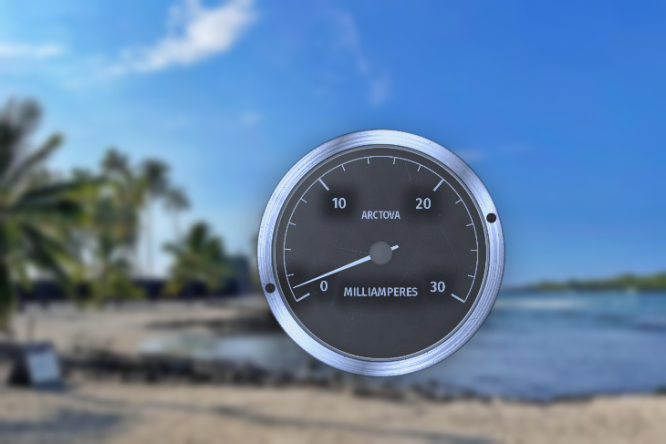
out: 1 mA
